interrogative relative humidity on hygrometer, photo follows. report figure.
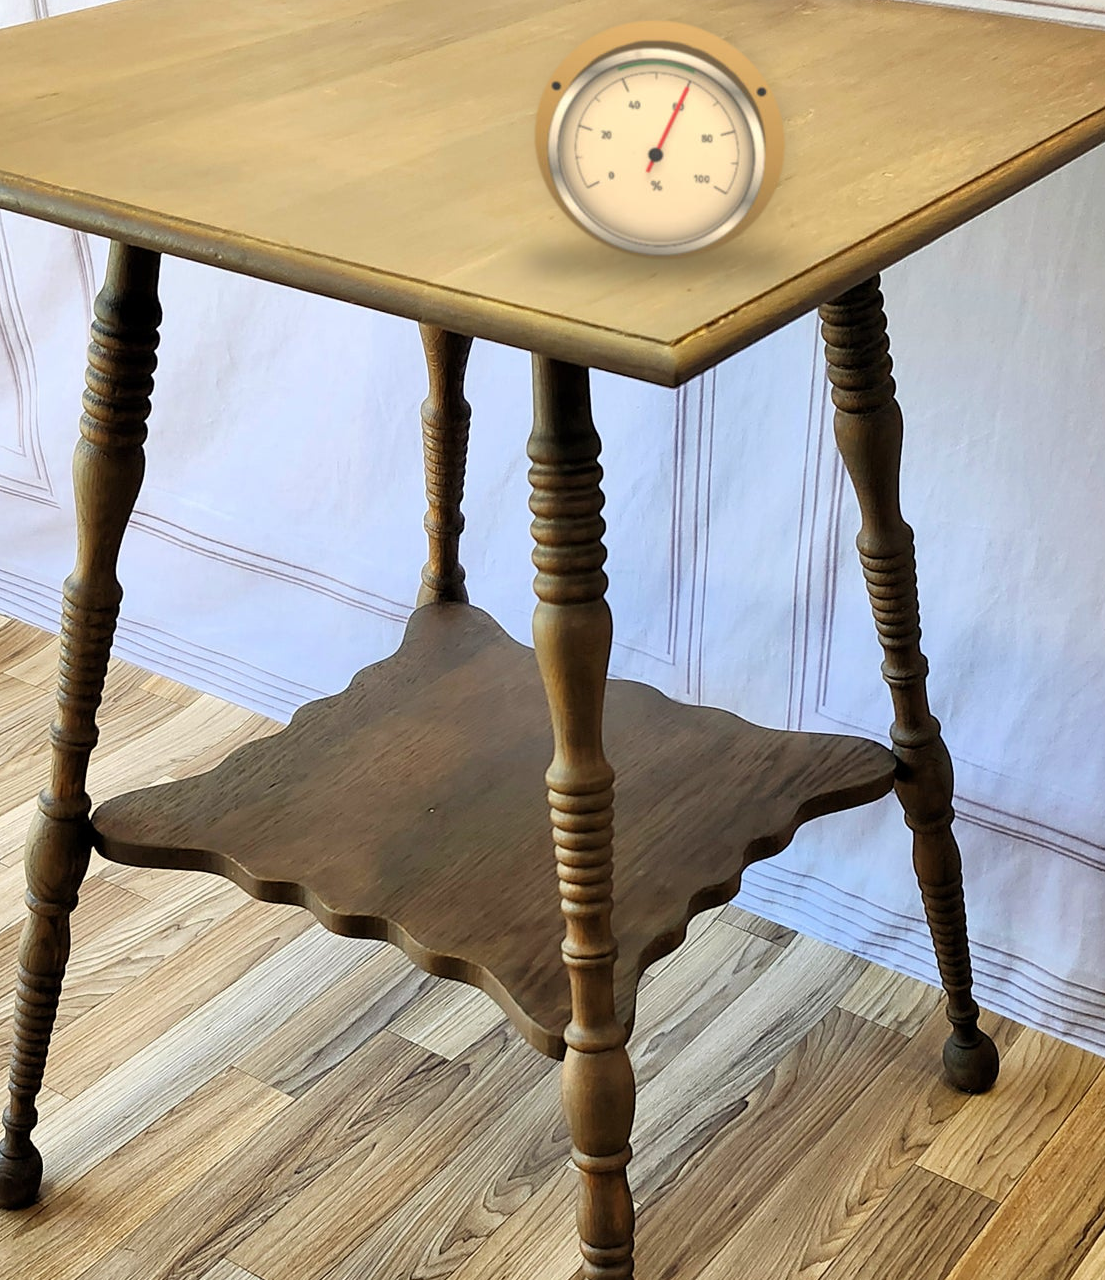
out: 60 %
